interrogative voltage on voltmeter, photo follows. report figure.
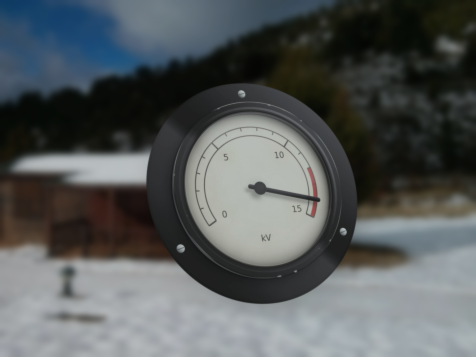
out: 14 kV
